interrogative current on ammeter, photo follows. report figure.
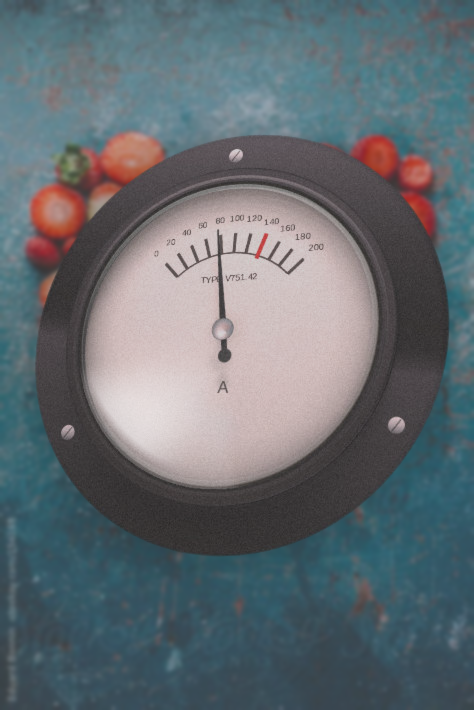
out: 80 A
